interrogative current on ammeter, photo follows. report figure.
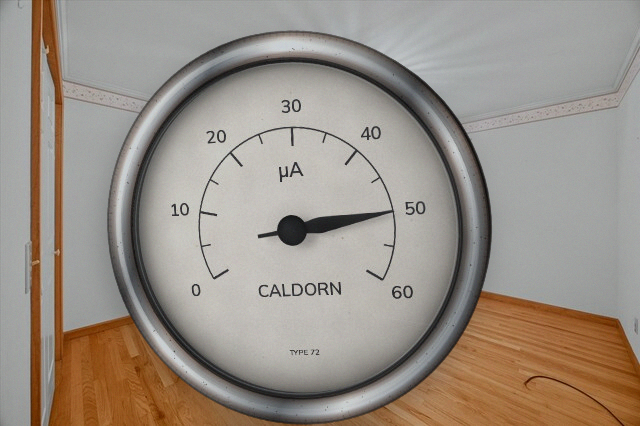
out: 50 µA
